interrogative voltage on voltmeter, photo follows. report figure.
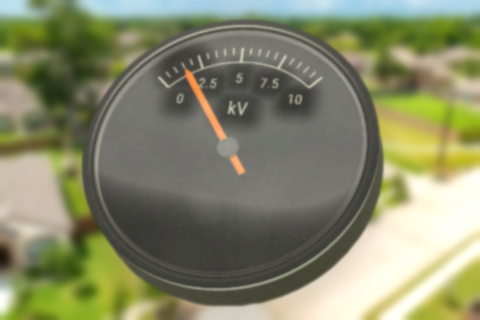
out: 1.5 kV
